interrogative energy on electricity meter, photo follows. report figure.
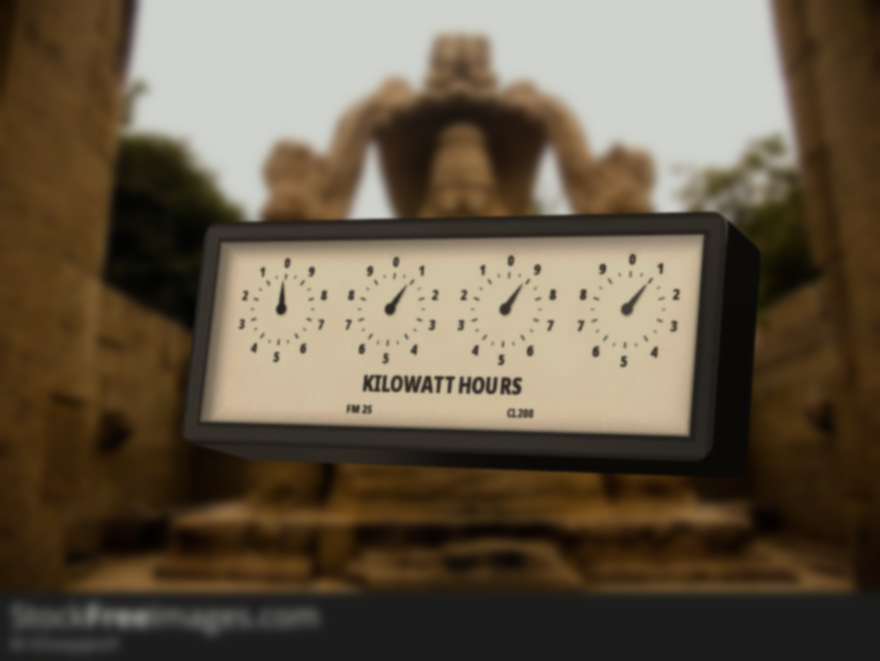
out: 91 kWh
